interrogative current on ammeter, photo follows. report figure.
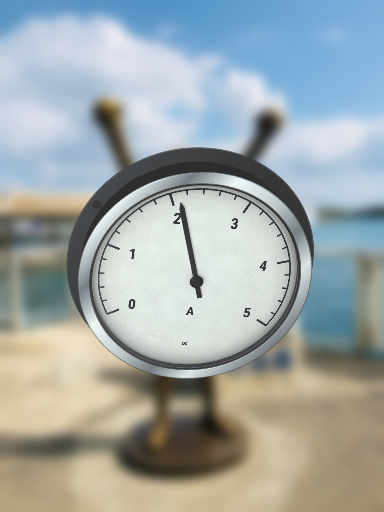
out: 2.1 A
